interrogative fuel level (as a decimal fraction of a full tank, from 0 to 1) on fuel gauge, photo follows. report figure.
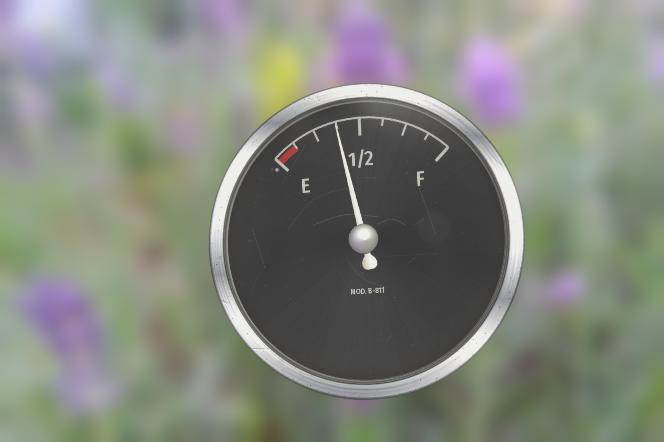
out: 0.375
